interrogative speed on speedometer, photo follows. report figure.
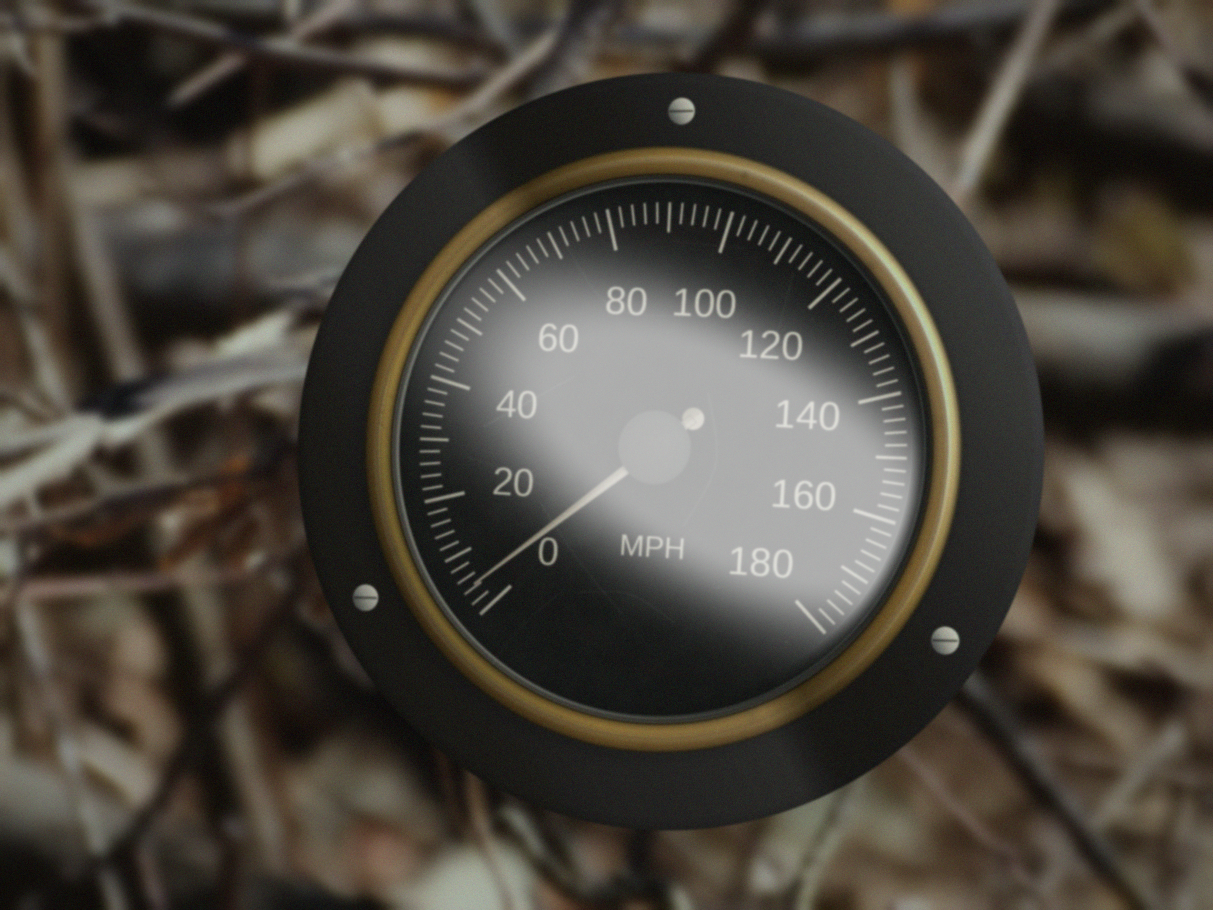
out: 4 mph
